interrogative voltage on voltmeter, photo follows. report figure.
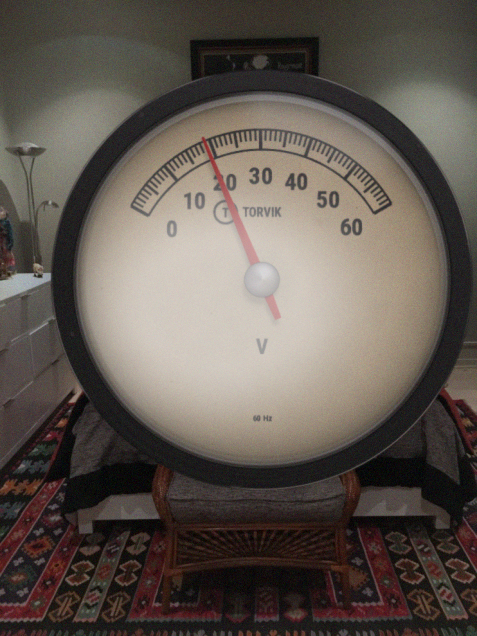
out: 19 V
